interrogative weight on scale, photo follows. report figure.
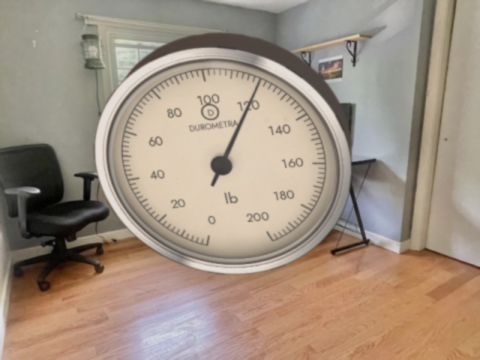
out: 120 lb
